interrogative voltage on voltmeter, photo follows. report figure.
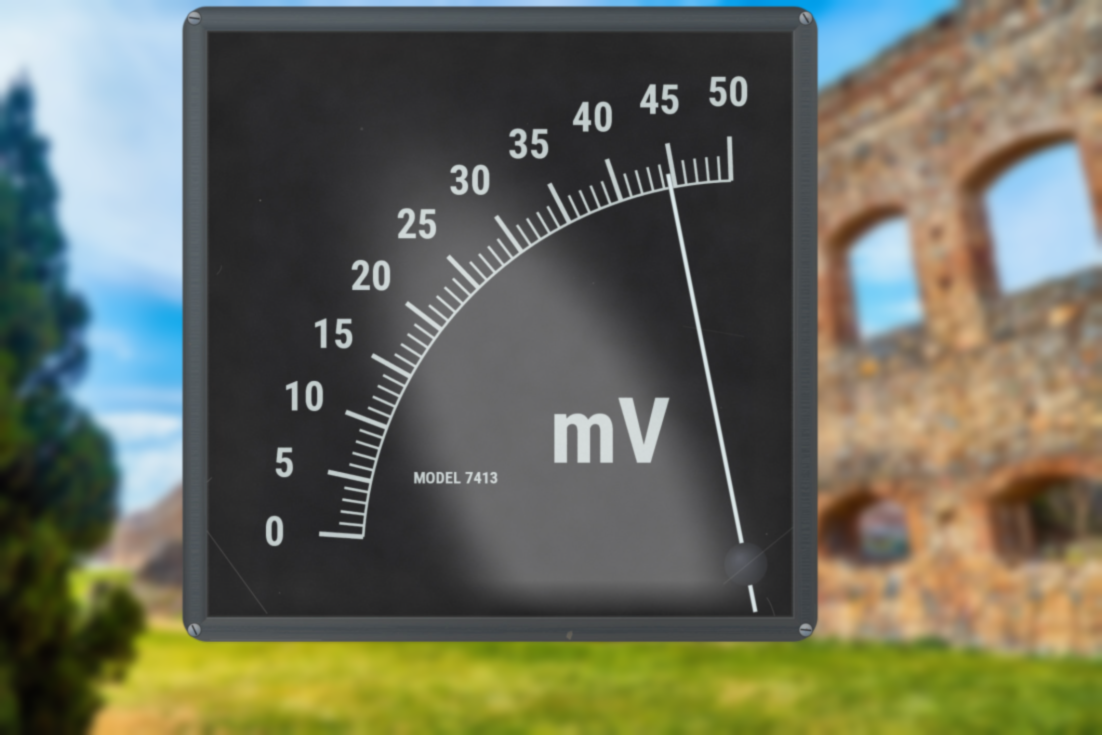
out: 44.5 mV
